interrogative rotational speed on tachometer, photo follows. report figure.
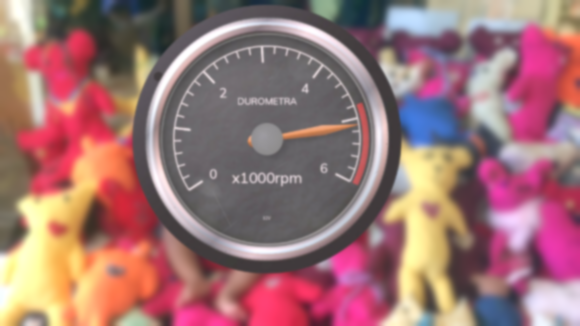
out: 5100 rpm
